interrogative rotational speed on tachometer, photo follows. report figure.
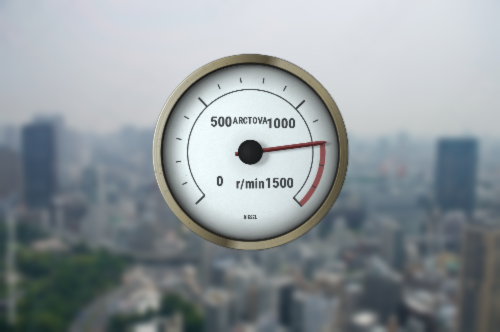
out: 1200 rpm
